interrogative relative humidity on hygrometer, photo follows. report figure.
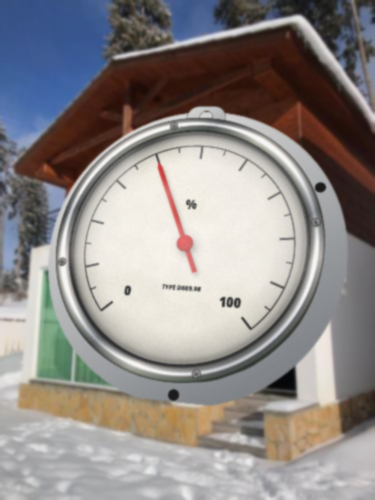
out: 40 %
